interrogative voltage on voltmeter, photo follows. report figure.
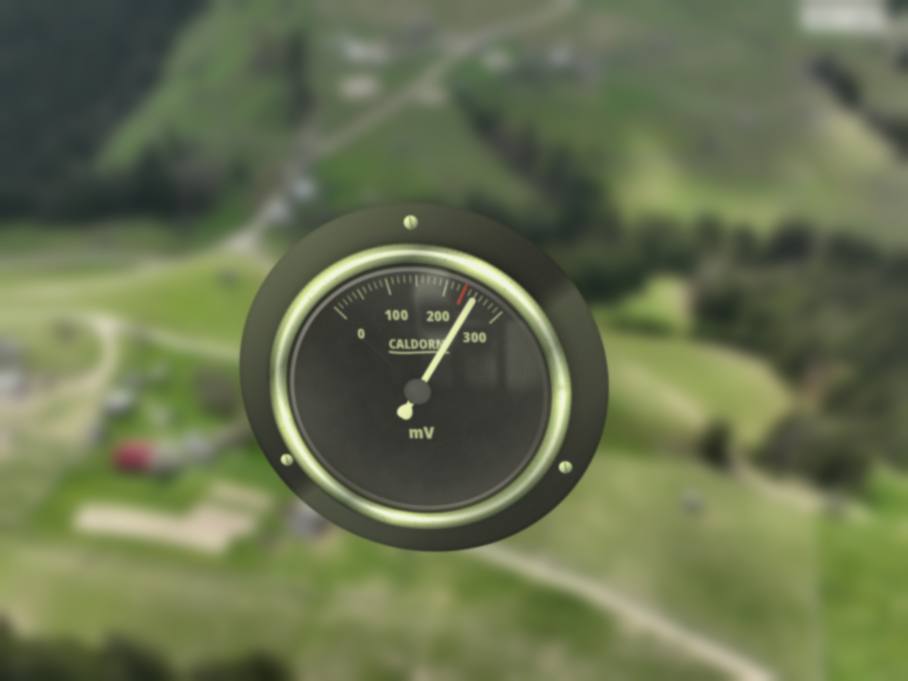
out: 250 mV
